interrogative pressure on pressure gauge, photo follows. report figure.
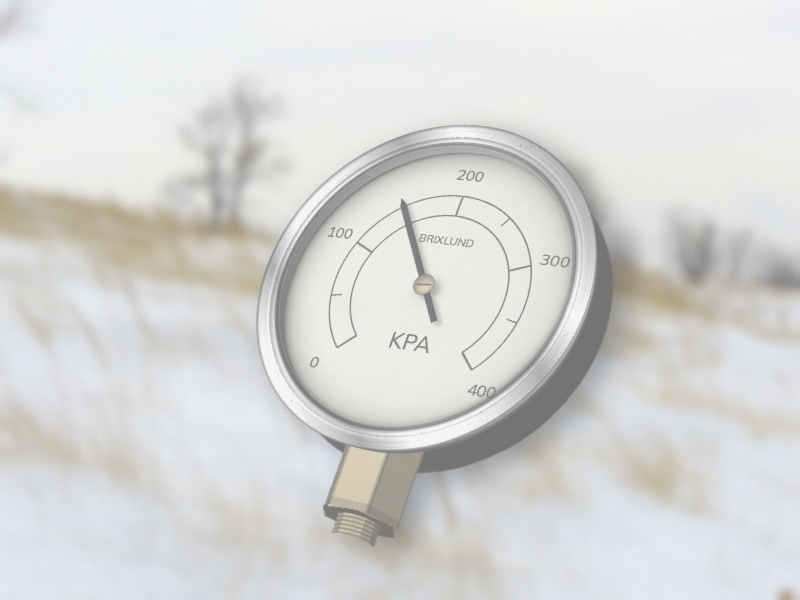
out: 150 kPa
